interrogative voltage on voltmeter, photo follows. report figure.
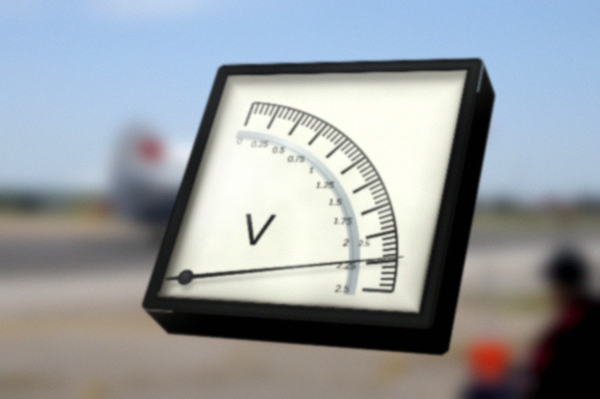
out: 2.25 V
